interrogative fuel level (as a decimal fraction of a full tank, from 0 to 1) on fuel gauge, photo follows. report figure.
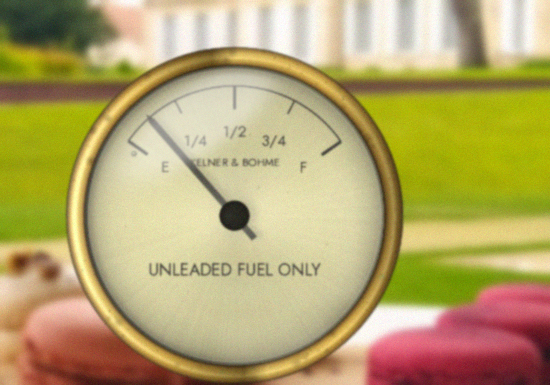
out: 0.125
